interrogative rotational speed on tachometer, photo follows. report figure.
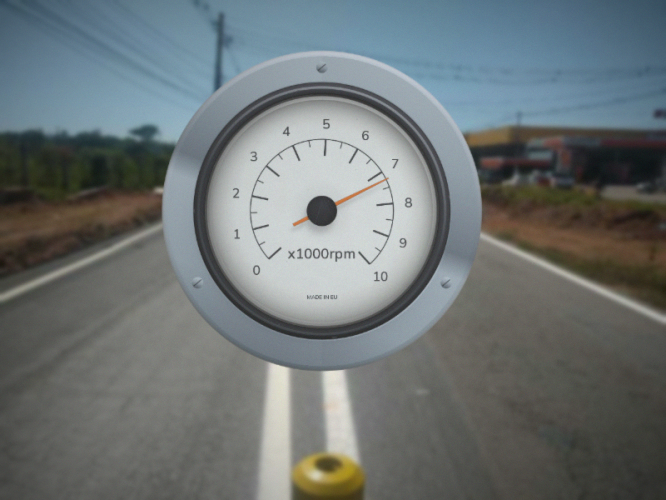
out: 7250 rpm
